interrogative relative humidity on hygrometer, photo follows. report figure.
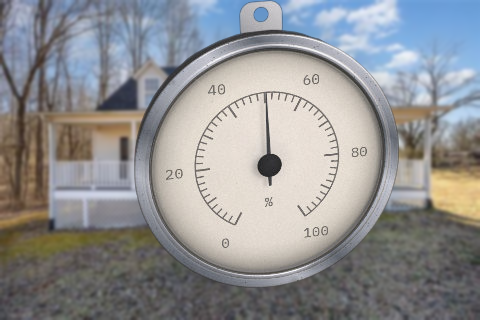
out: 50 %
